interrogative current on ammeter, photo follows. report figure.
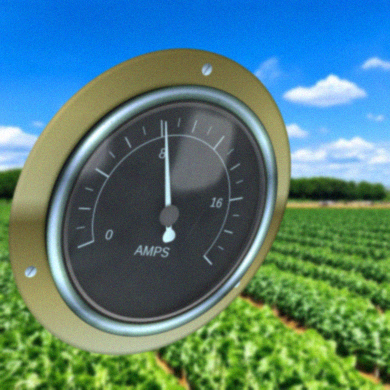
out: 8 A
